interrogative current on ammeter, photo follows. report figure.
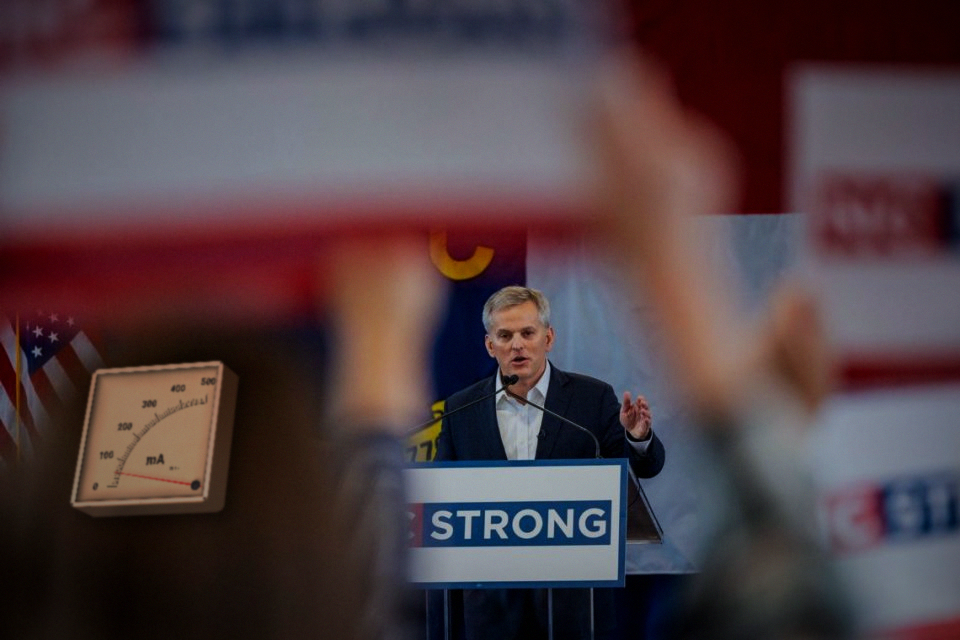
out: 50 mA
